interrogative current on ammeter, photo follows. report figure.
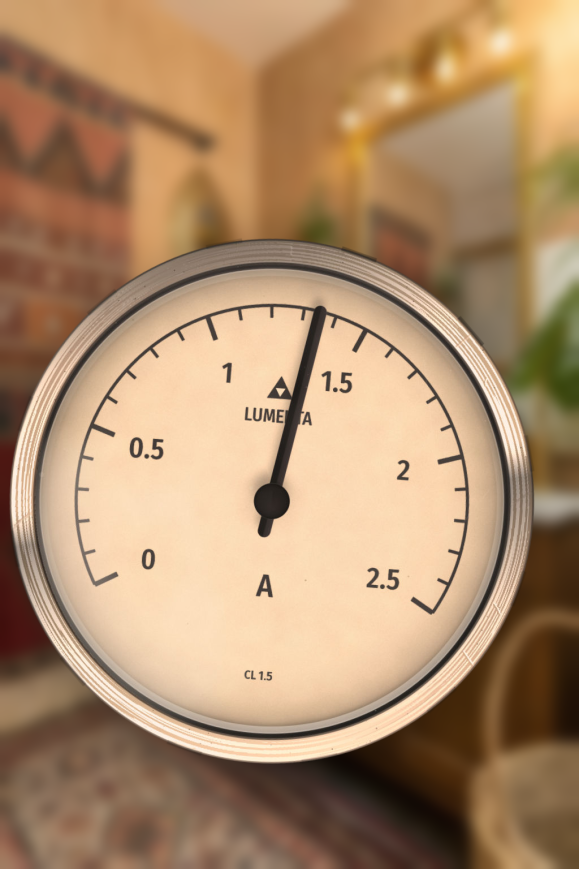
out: 1.35 A
